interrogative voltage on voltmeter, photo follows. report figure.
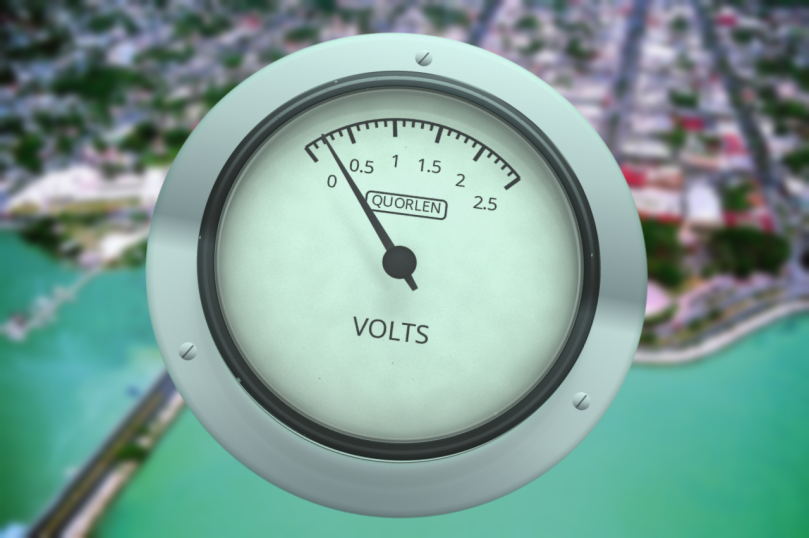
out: 0.2 V
